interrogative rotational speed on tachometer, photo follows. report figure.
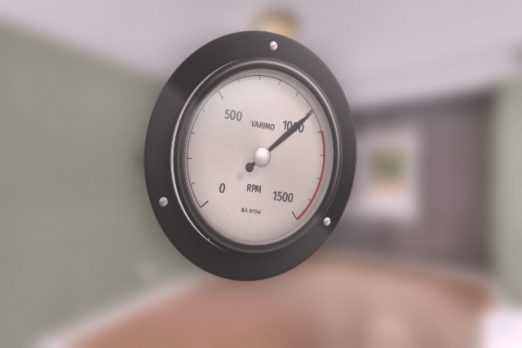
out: 1000 rpm
